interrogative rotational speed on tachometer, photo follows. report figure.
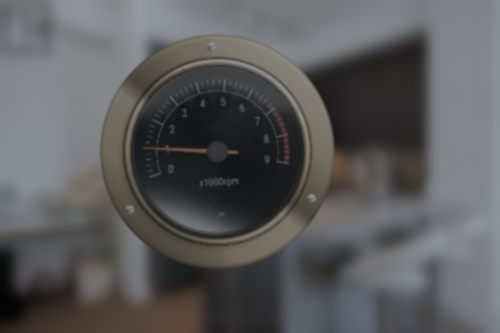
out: 1000 rpm
